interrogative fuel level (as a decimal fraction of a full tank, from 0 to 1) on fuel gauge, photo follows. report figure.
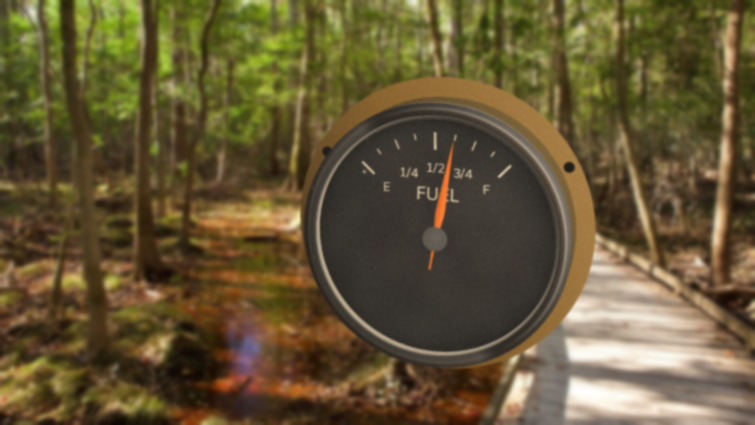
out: 0.625
